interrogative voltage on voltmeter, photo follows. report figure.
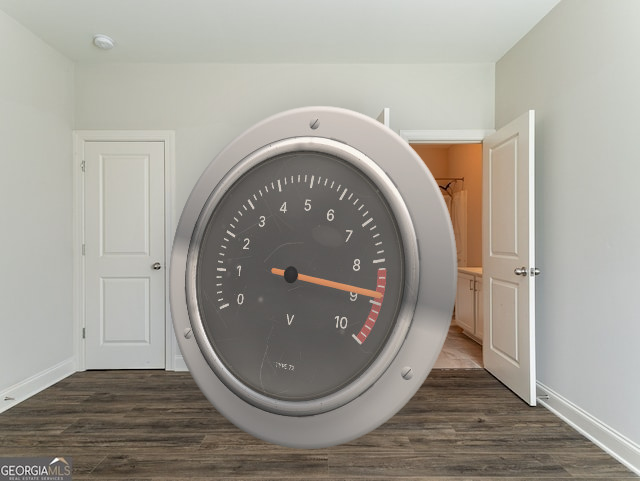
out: 8.8 V
